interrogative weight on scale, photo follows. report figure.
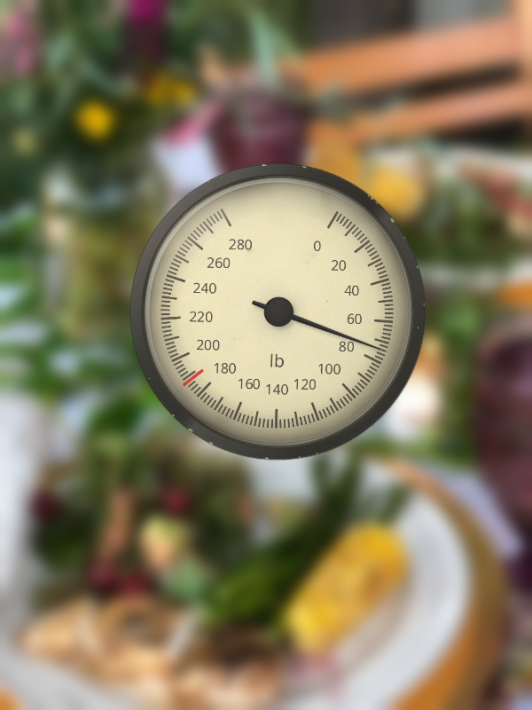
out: 74 lb
